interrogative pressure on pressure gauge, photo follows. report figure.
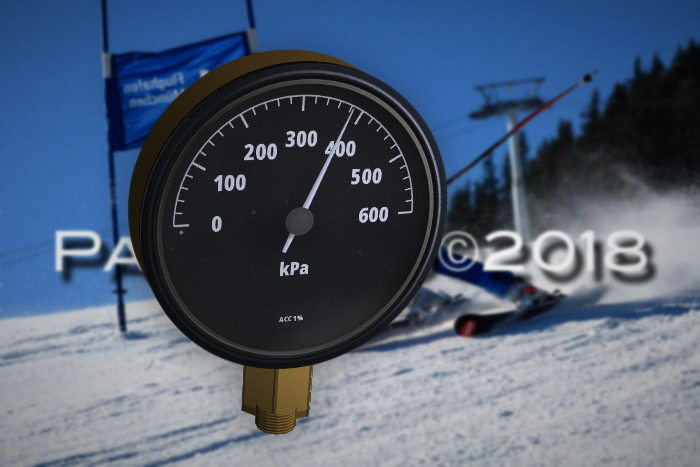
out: 380 kPa
